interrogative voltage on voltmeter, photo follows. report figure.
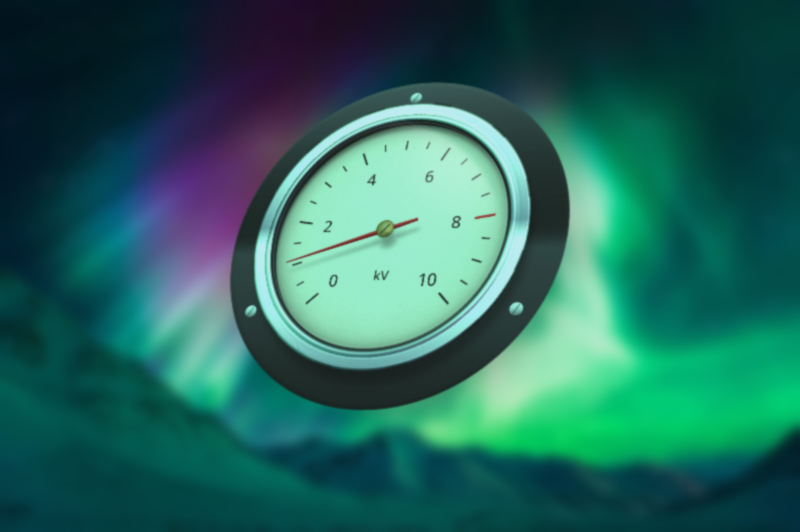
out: 1 kV
